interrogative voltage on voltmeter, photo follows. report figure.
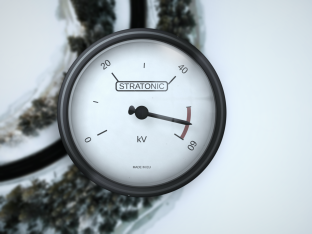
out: 55 kV
